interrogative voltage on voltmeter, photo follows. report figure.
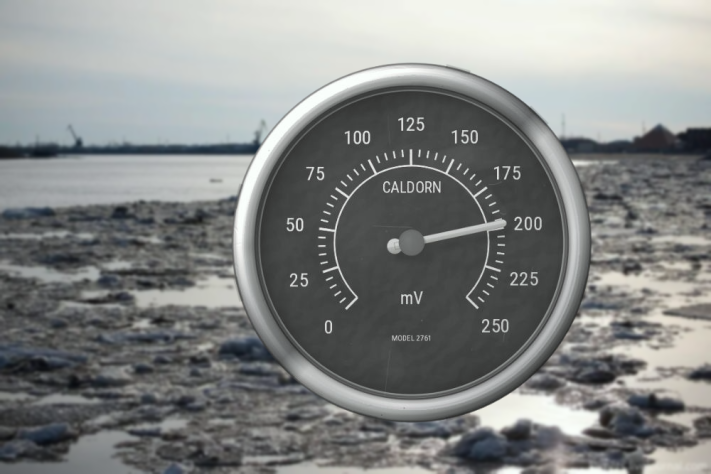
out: 197.5 mV
